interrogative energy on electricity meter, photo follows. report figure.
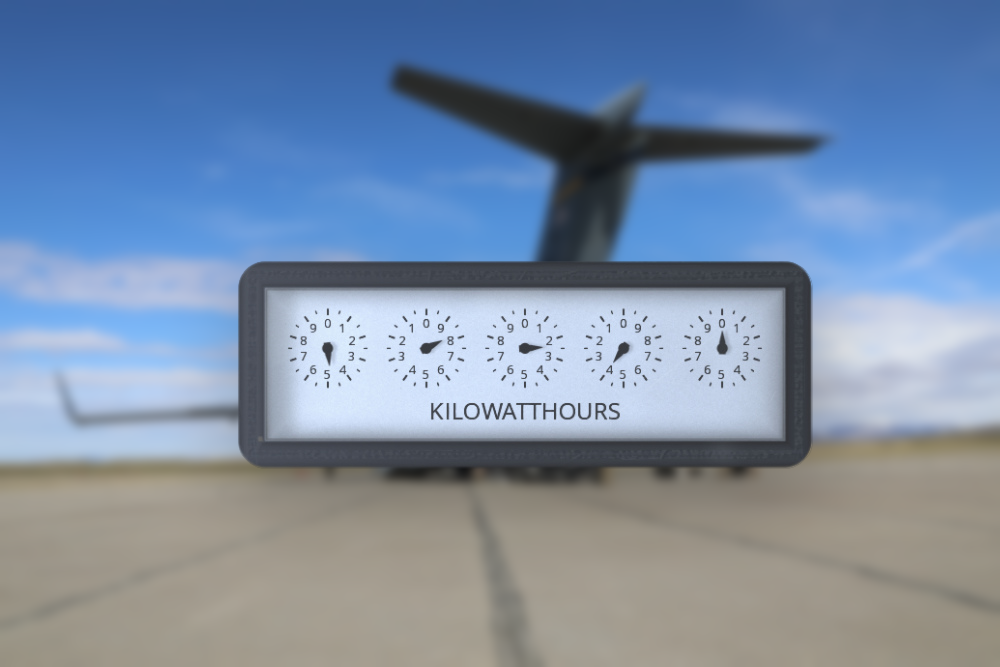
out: 48240 kWh
